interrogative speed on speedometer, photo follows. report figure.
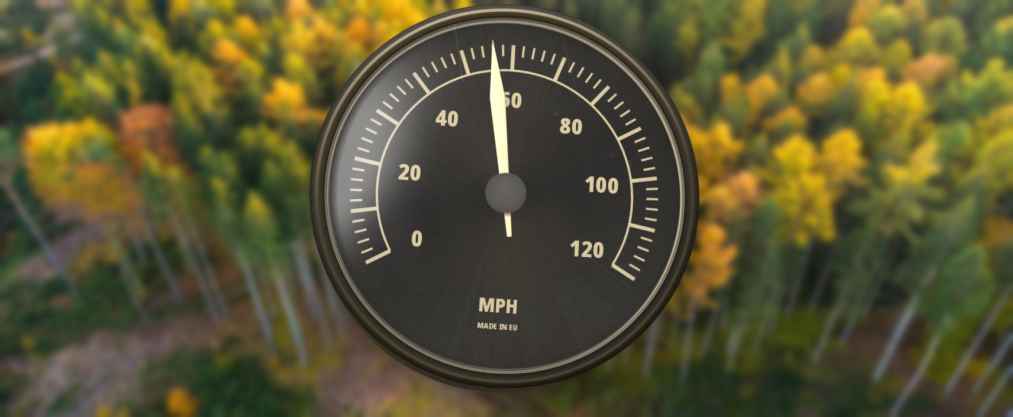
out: 56 mph
